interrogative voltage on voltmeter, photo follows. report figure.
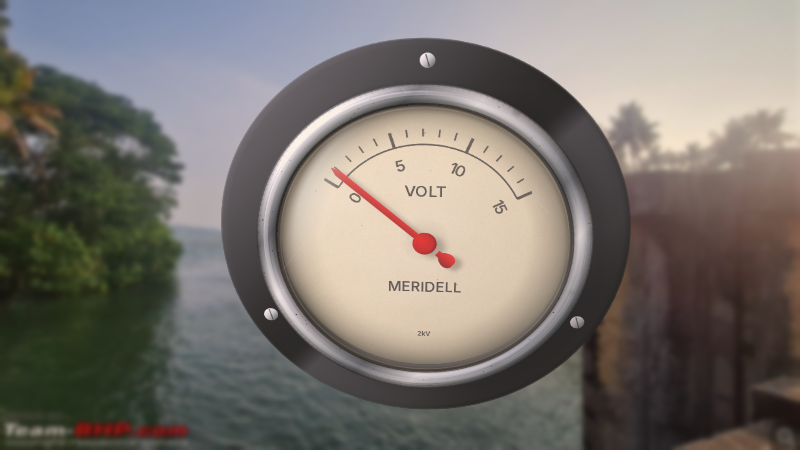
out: 1 V
